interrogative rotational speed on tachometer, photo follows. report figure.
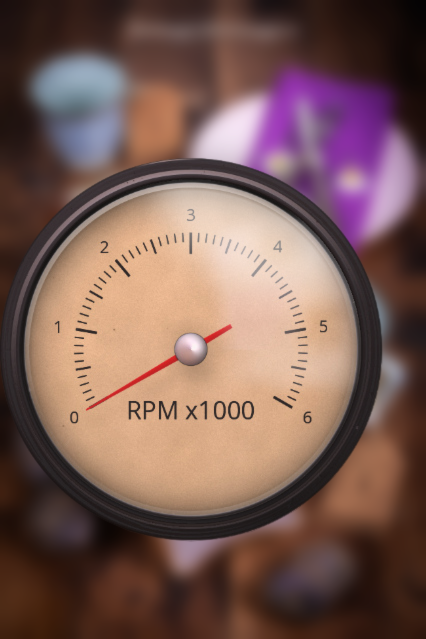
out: 0 rpm
